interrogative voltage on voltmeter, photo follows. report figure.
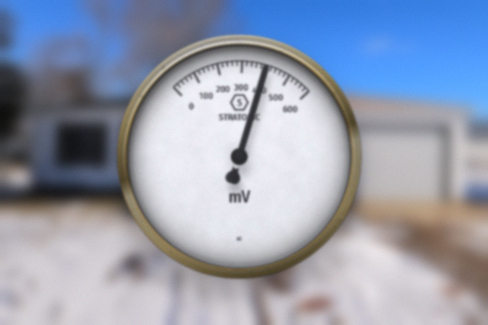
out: 400 mV
